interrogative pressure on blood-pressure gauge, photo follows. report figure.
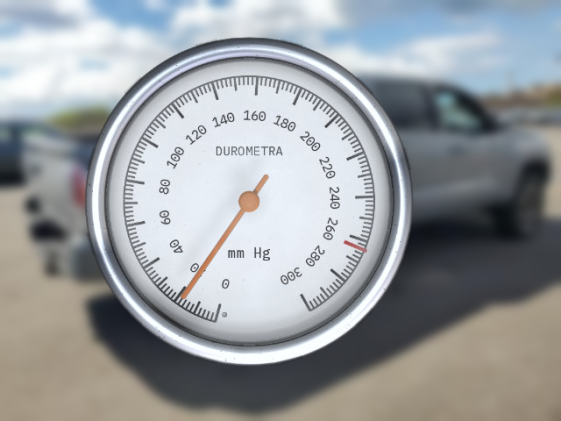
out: 18 mmHg
